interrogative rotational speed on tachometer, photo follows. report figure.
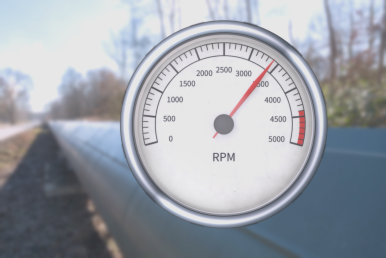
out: 3400 rpm
